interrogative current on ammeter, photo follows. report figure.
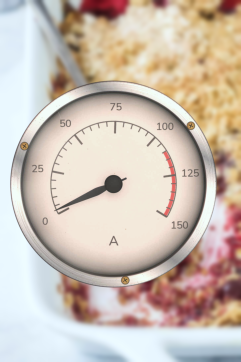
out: 2.5 A
